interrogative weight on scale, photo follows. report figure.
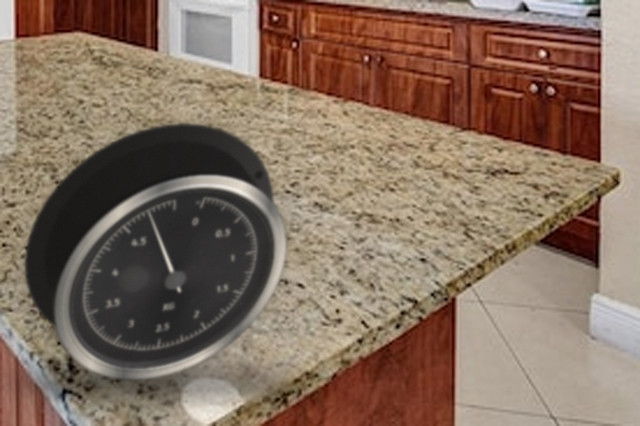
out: 4.75 kg
